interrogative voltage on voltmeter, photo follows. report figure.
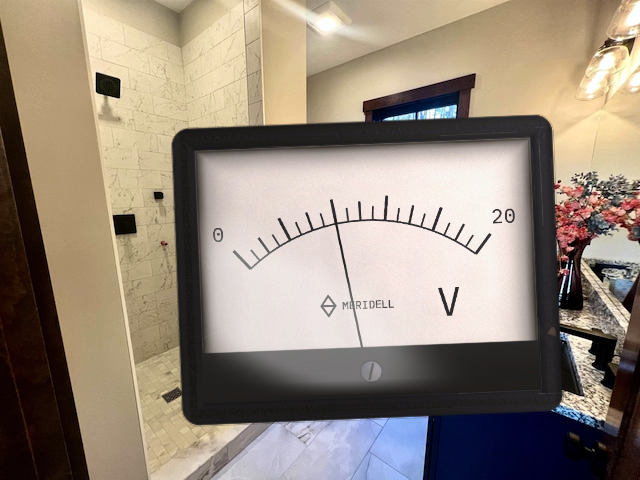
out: 8 V
